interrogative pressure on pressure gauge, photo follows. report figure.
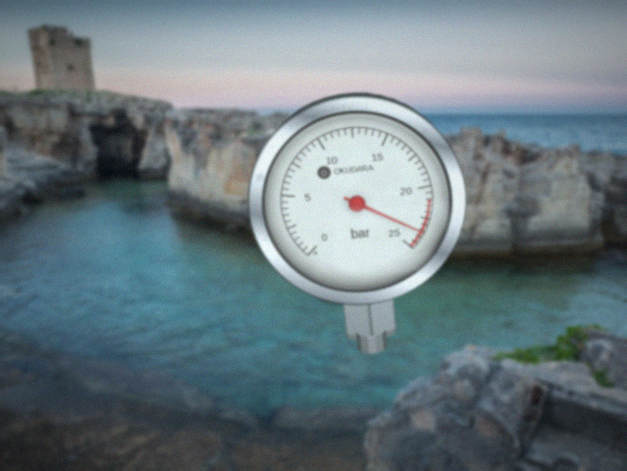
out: 23.5 bar
